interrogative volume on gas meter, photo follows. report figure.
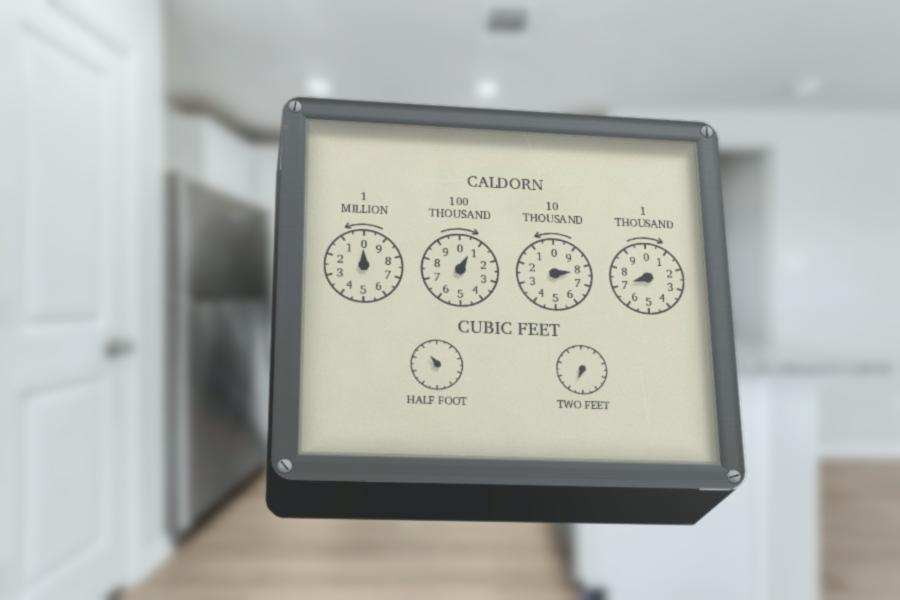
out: 7700 ft³
